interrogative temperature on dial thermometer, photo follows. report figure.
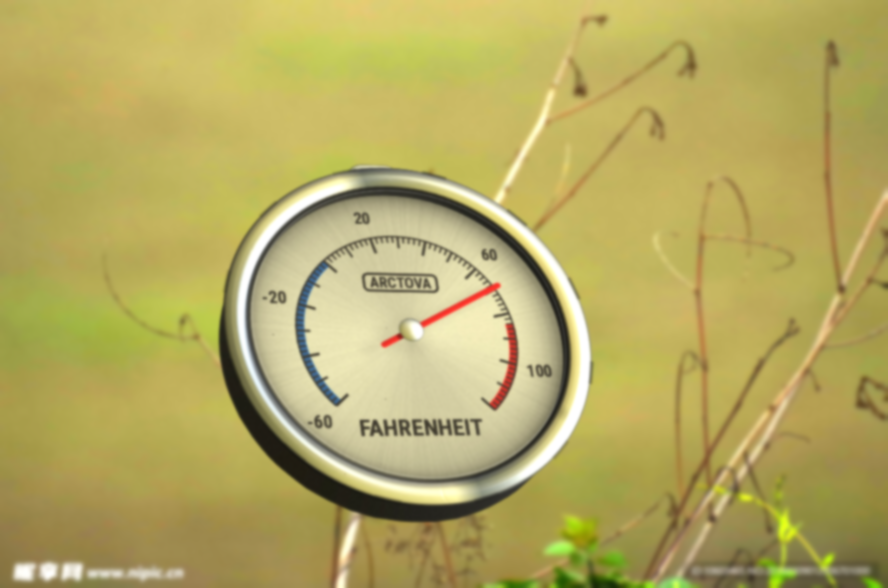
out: 70 °F
